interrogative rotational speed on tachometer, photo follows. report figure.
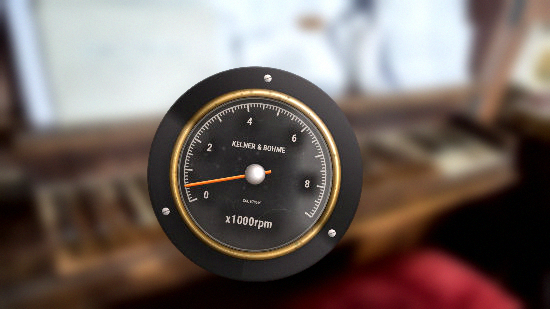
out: 500 rpm
